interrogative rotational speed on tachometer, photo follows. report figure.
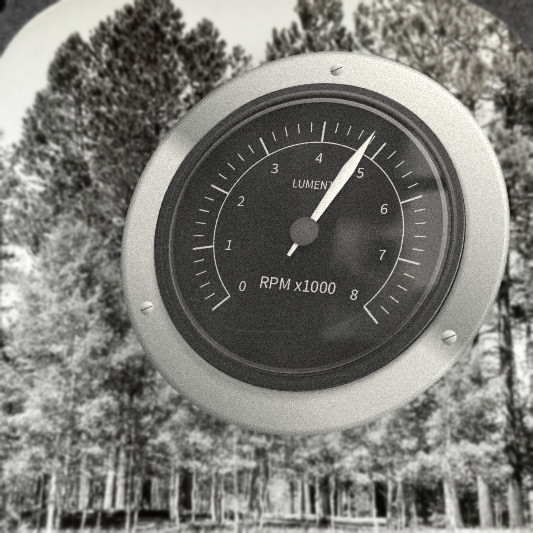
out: 4800 rpm
